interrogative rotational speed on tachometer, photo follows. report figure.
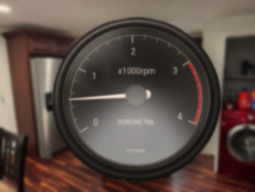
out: 500 rpm
